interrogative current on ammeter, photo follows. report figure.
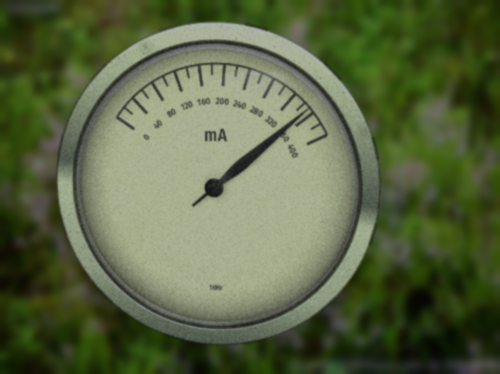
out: 350 mA
